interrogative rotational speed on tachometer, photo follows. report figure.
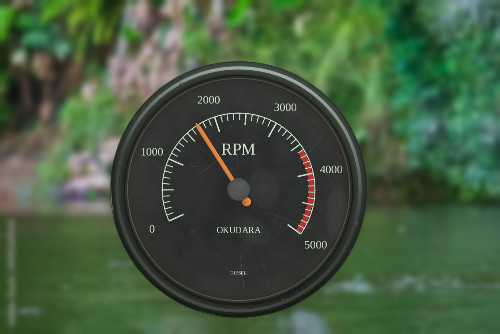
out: 1700 rpm
